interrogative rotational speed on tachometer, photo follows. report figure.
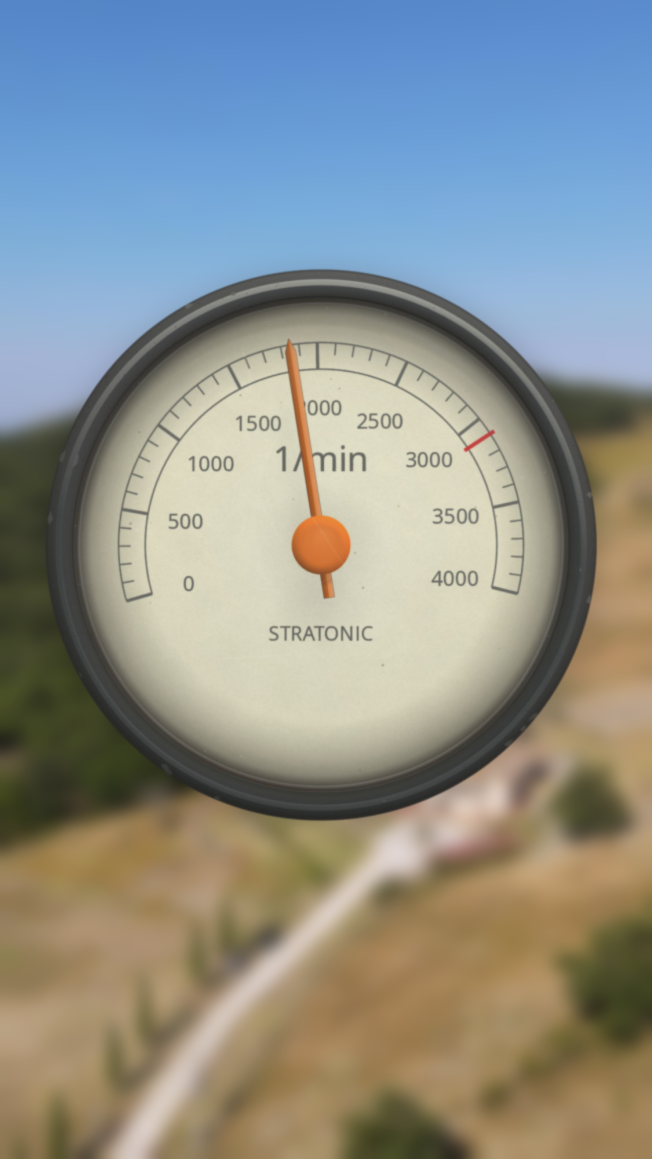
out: 1850 rpm
